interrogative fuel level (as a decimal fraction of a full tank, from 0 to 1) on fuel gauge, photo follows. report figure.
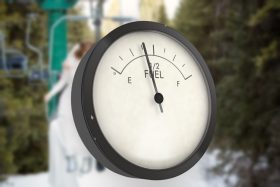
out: 0.375
